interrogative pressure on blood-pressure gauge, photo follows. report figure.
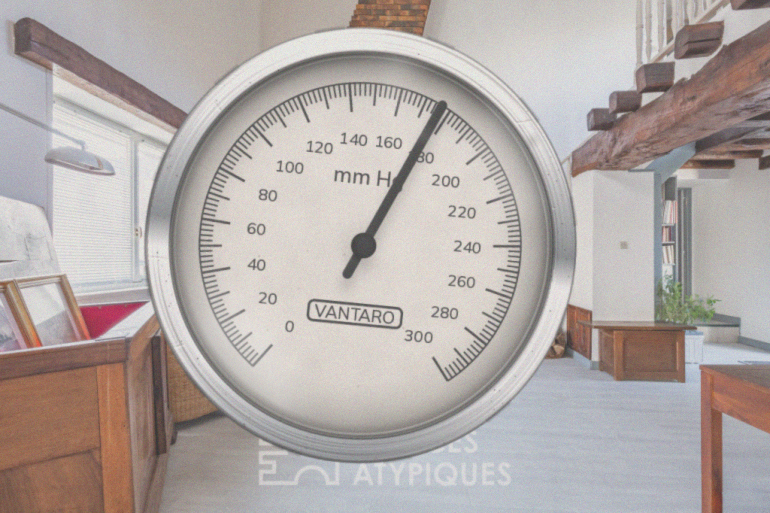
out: 176 mmHg
